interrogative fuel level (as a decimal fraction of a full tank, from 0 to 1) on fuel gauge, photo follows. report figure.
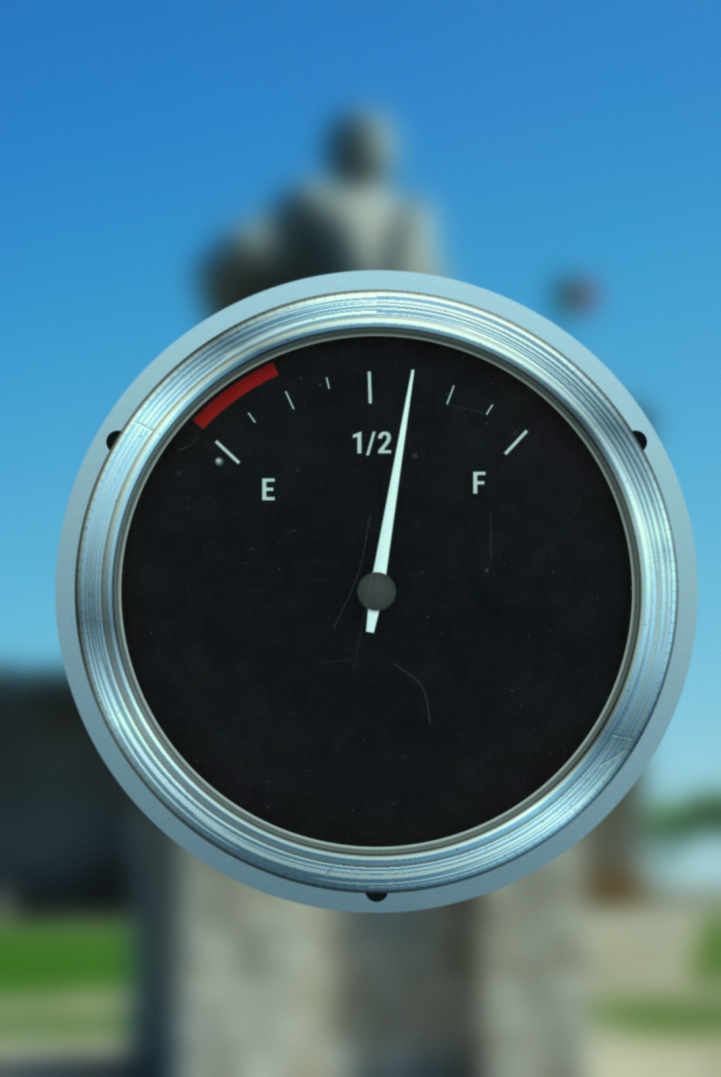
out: 0.625
